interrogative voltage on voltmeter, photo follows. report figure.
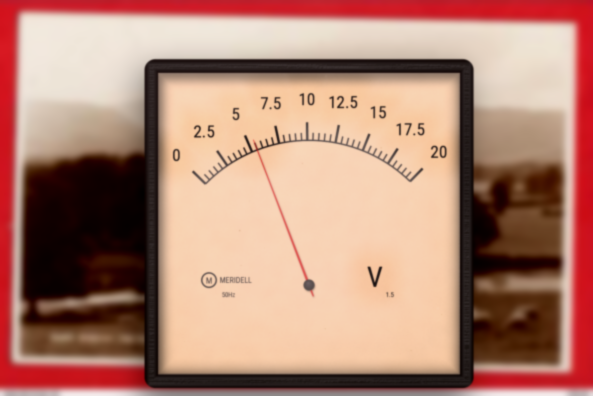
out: 5.5 V
